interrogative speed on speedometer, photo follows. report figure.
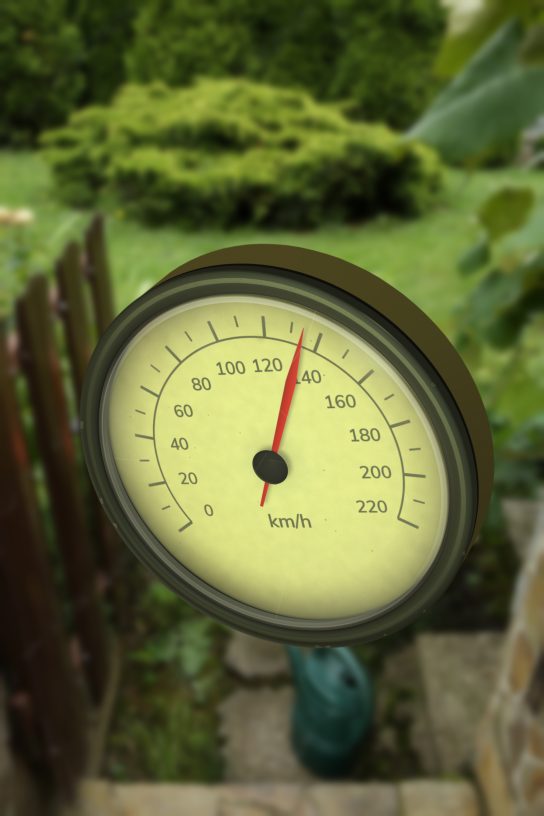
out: 135 km/h
